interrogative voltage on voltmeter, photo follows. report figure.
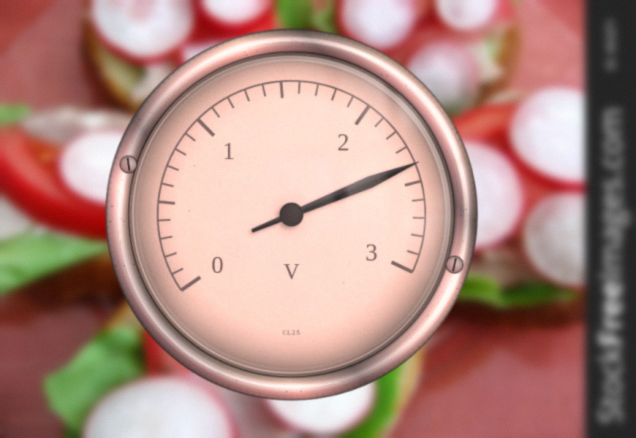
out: 2.4 V
